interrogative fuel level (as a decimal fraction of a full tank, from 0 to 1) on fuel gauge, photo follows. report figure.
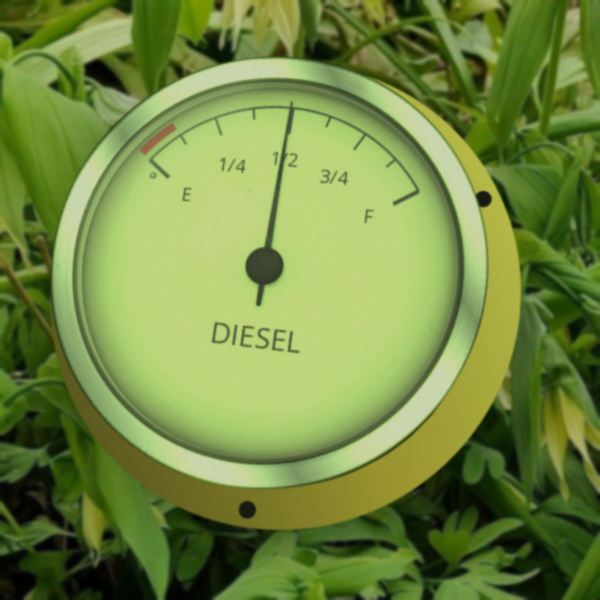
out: 0.5
